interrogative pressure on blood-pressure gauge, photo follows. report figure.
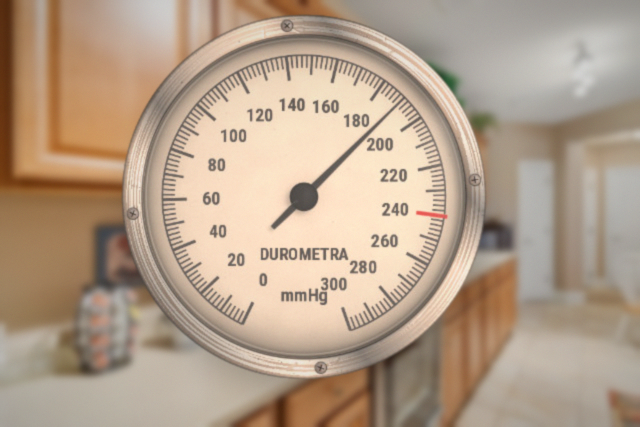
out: 190 mmHg
